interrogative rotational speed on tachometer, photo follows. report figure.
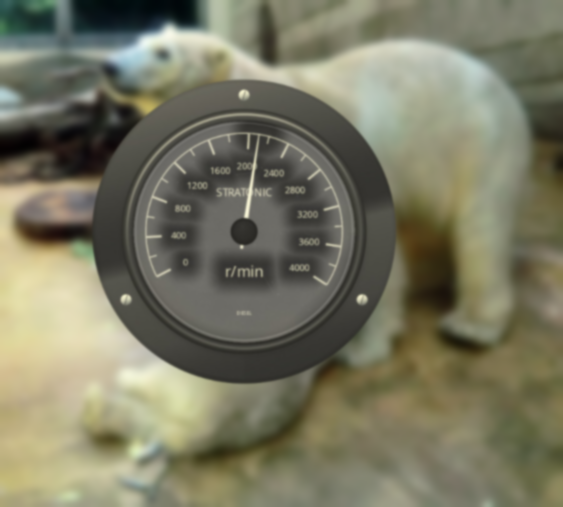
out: 2100 rpm
